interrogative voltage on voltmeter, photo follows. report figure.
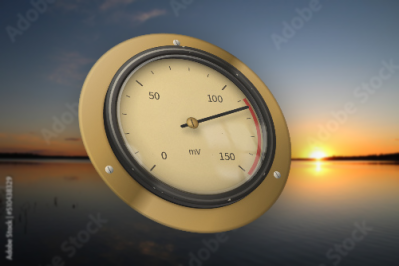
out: 115 mV
